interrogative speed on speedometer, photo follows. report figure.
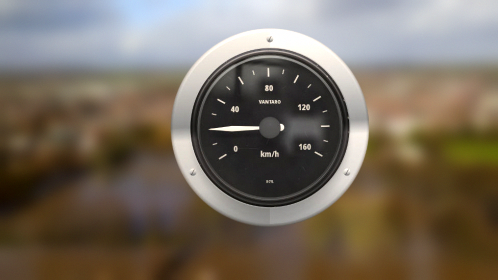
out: 20 km/h
